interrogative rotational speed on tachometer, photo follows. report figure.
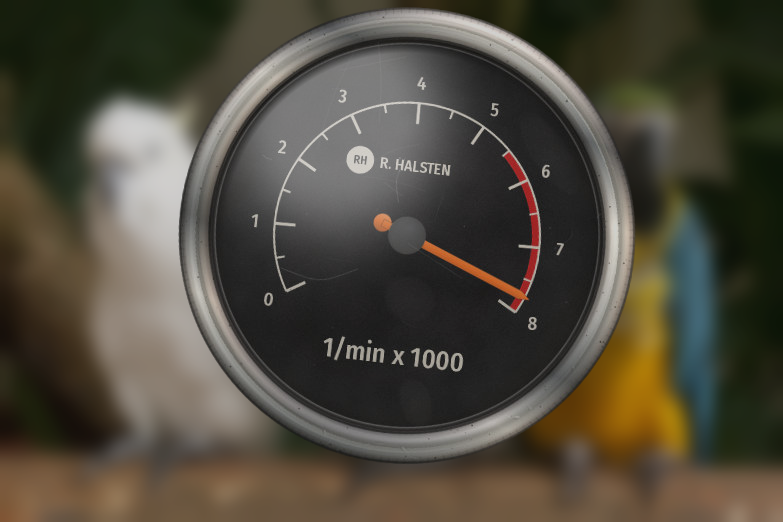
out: 7750 rpm
